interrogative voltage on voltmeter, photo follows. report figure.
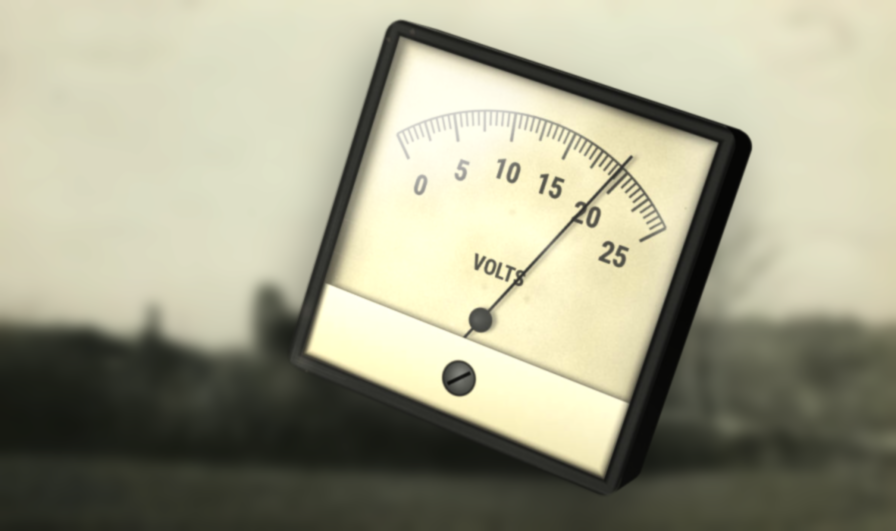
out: 19.5 V
